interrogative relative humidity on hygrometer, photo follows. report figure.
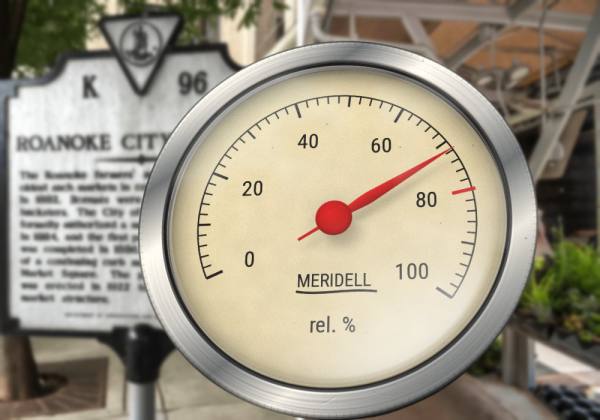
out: 72 %
